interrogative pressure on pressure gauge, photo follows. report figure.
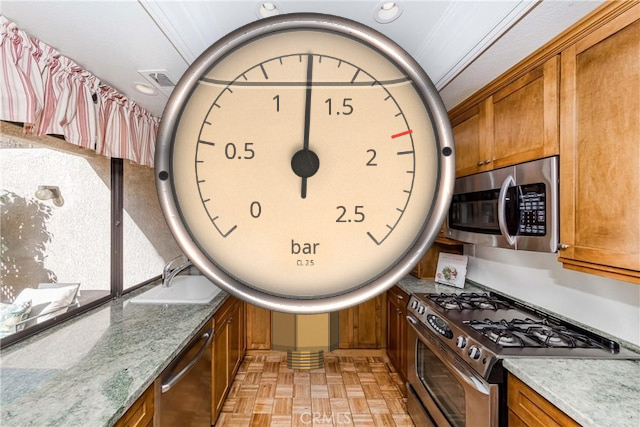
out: 1.25 bar
